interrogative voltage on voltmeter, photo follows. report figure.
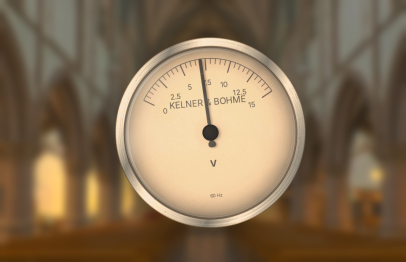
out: 7 V
